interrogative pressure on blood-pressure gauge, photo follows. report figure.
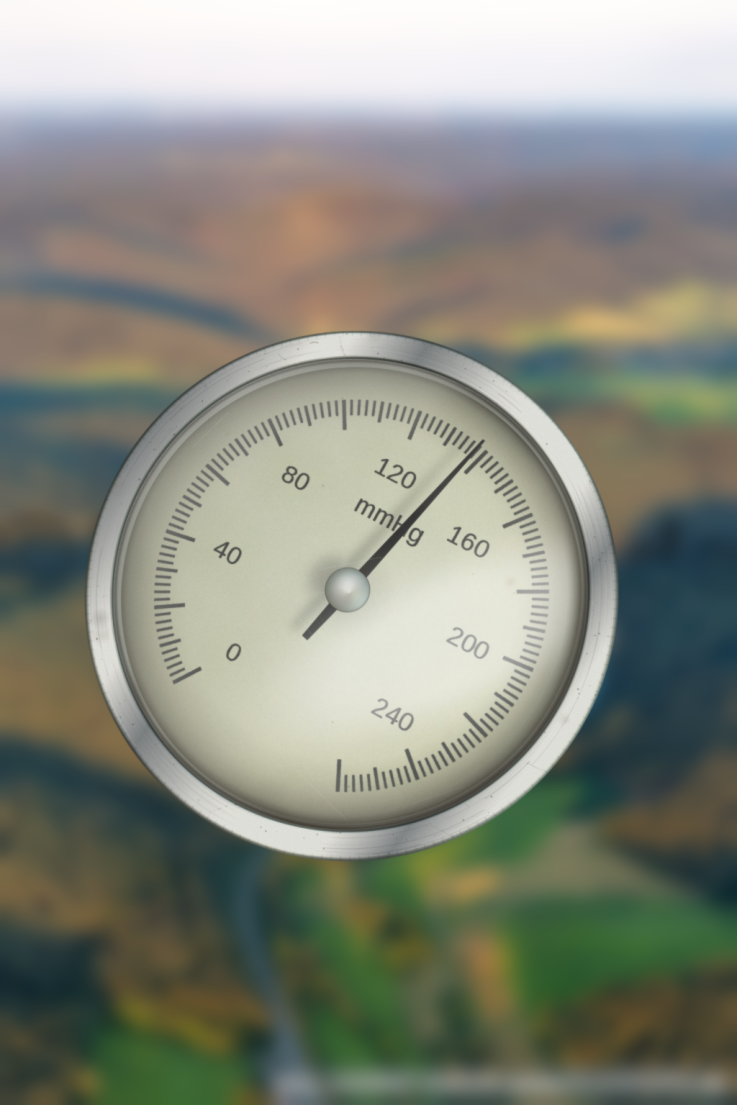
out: 138 mmHg
